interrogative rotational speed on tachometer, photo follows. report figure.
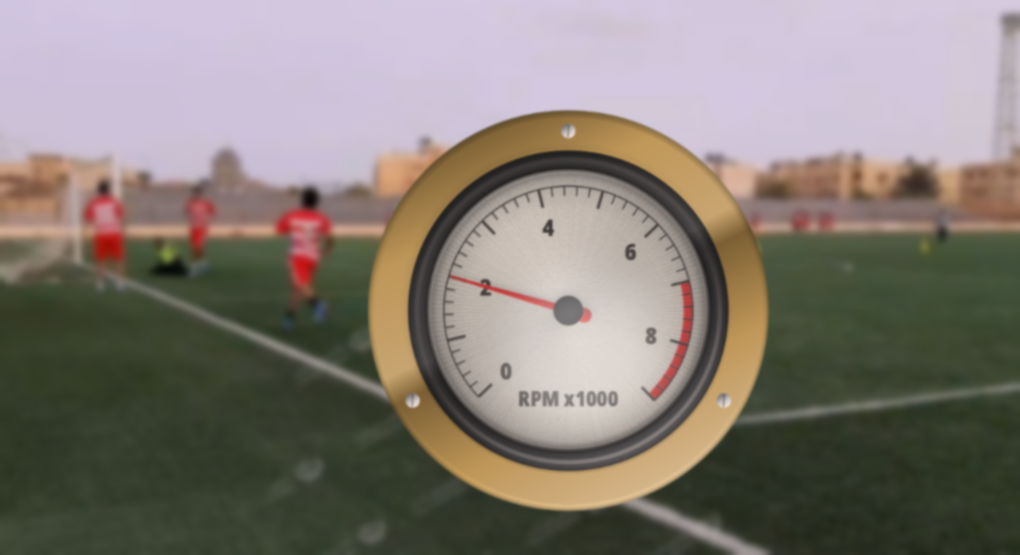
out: 2000 rpm
